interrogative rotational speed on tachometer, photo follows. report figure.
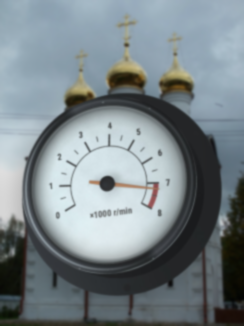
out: 7250 rpm
